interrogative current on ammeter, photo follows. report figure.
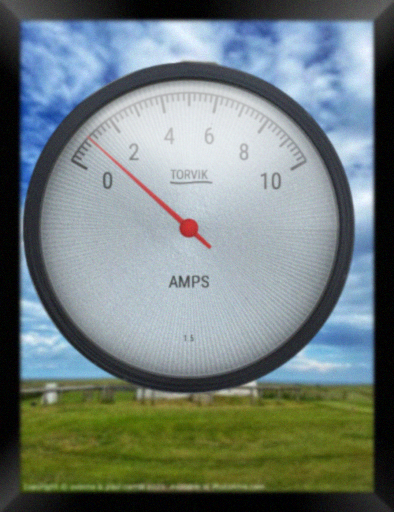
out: 1 A
